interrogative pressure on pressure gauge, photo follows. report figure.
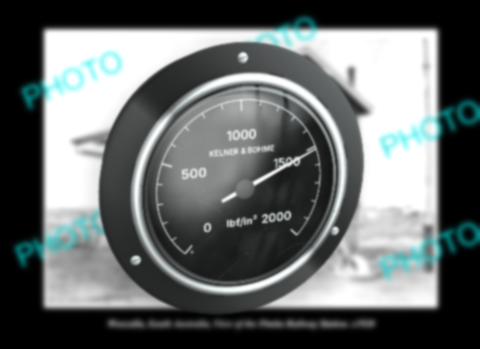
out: 1500 psi
